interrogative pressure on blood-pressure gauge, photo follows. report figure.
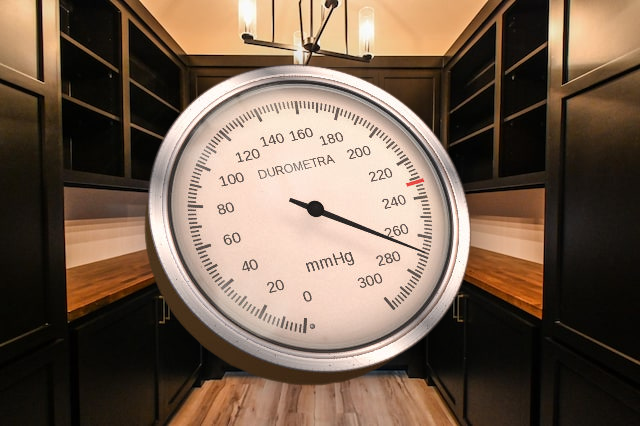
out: 270 mmHg
